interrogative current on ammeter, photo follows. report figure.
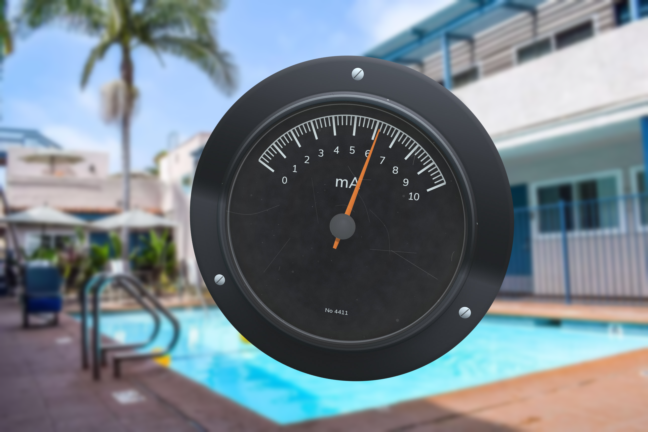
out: 6.2 mA
